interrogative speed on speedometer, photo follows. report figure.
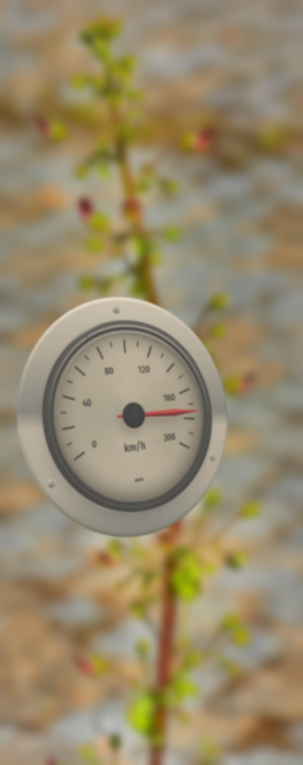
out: 175 km/h
